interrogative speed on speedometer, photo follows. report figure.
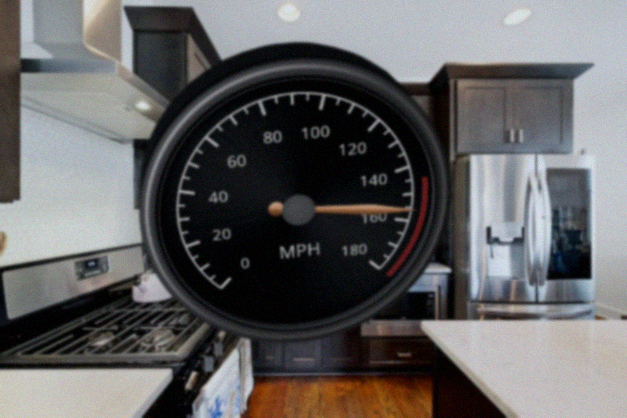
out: 155 mph
